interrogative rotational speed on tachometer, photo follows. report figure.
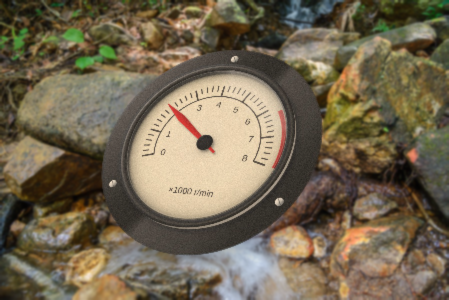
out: 2000 rpm
